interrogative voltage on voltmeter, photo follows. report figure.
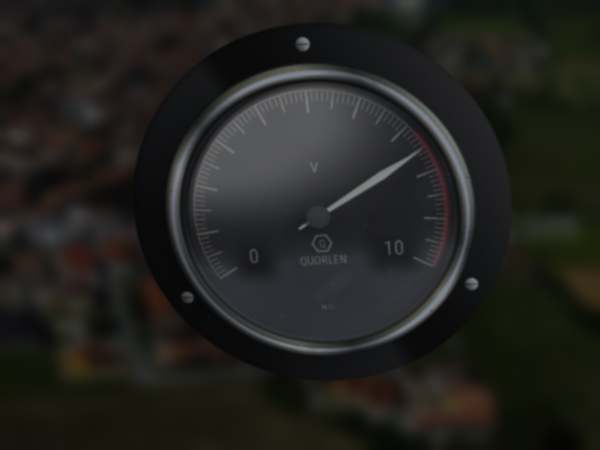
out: 7.5 V
